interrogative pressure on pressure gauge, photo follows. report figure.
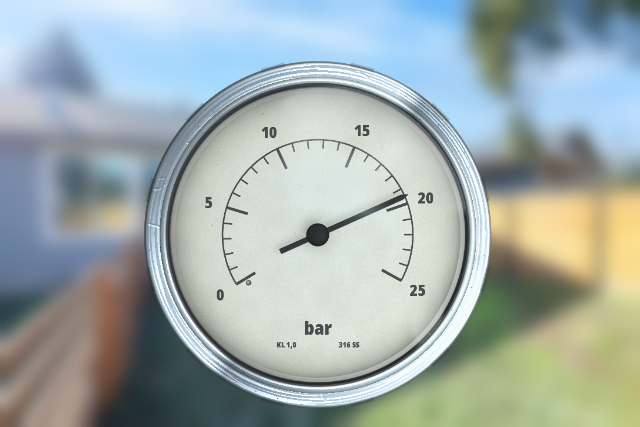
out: 19.5 bar
